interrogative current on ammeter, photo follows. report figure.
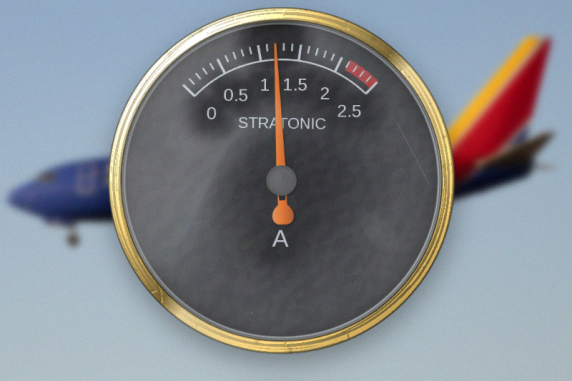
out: 1.2 A
